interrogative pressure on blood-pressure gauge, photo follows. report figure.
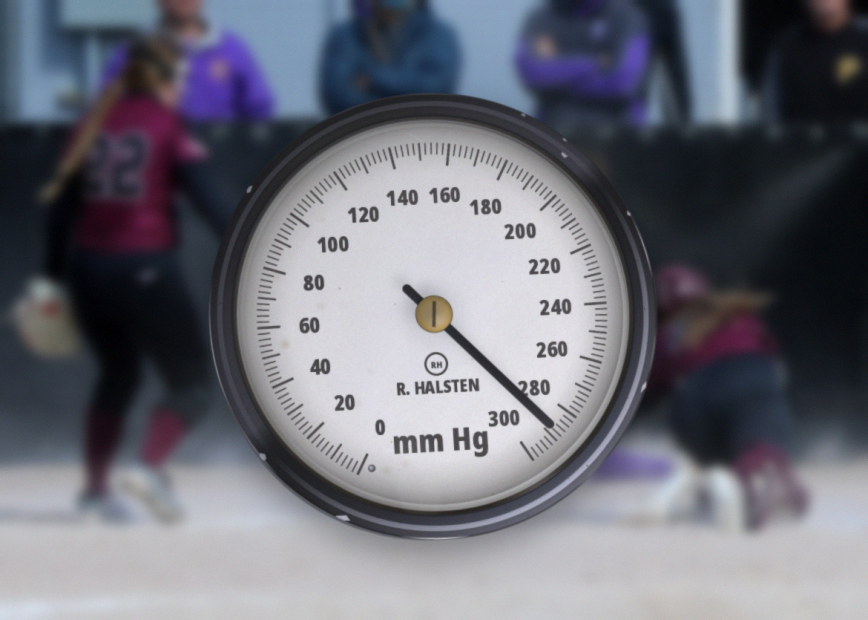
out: 288 mmHg
